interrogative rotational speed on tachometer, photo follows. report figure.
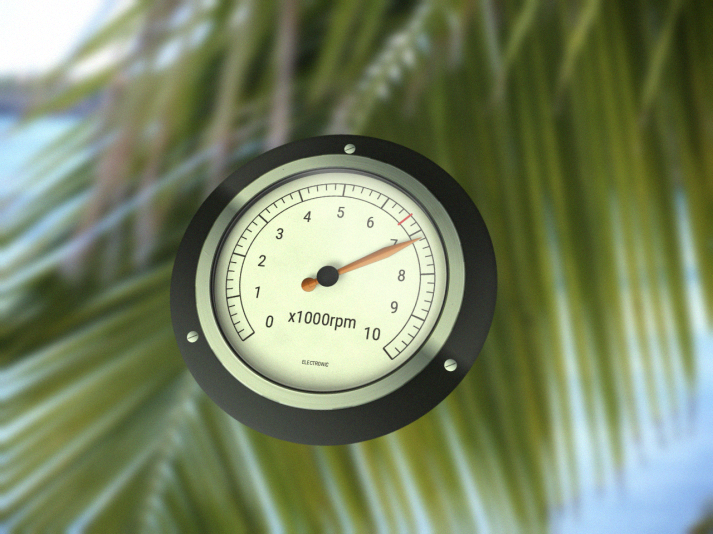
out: 7200 rpm
